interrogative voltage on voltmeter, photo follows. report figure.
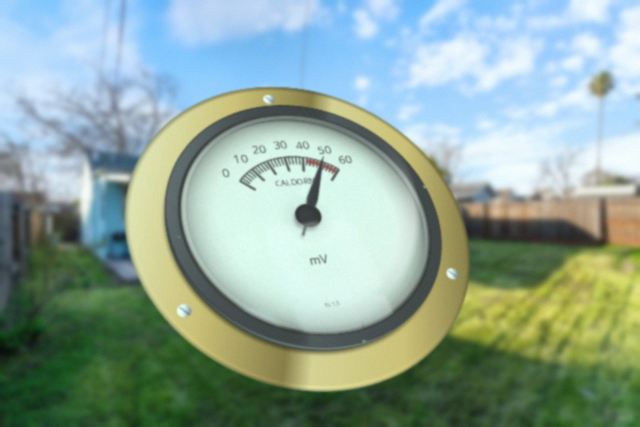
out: 50 mV
